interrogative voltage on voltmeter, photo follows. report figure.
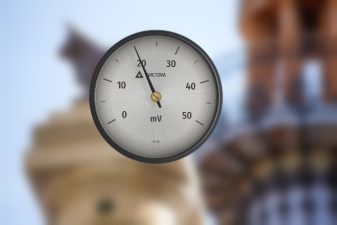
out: 20 mV
